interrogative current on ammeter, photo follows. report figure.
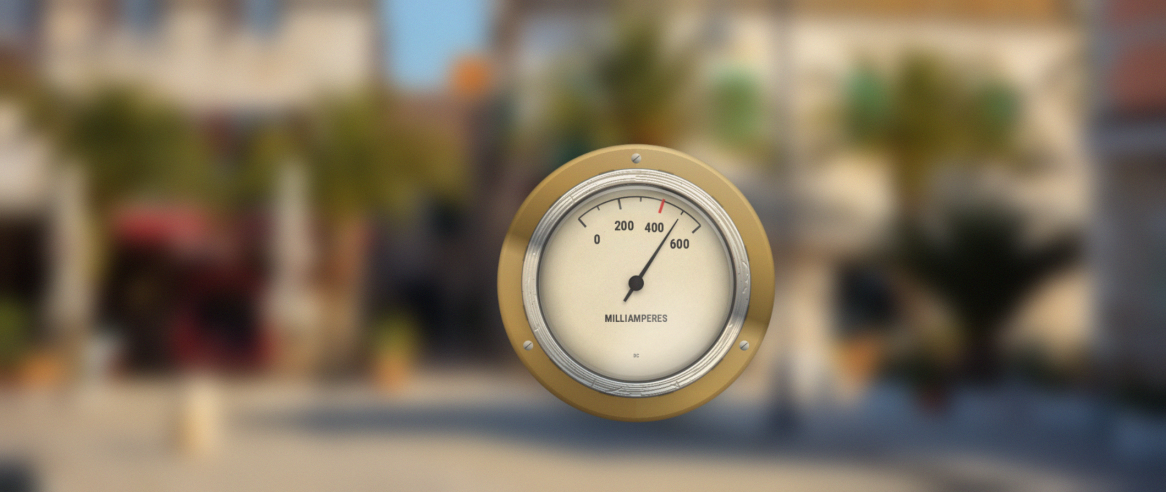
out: 500 mA
